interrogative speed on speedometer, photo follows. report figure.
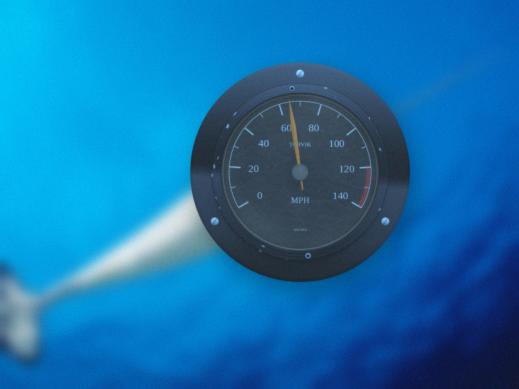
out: 65 mph
